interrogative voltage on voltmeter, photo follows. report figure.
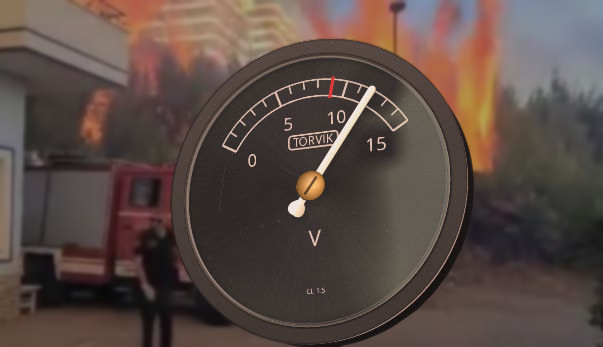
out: 12 V
